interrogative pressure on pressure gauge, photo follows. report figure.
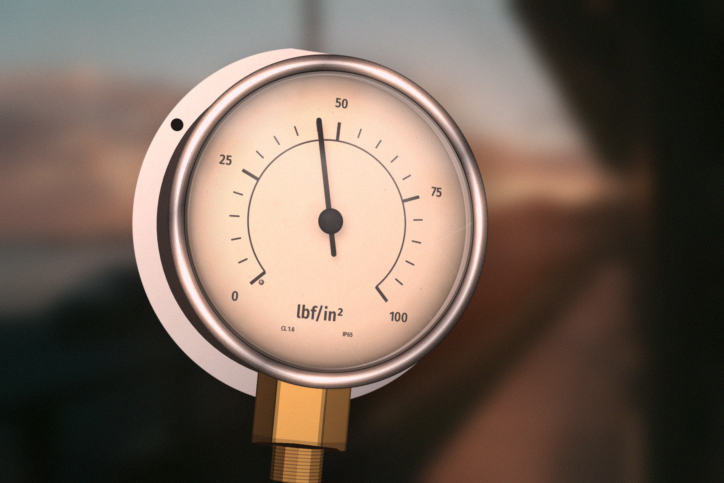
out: 45 psi
